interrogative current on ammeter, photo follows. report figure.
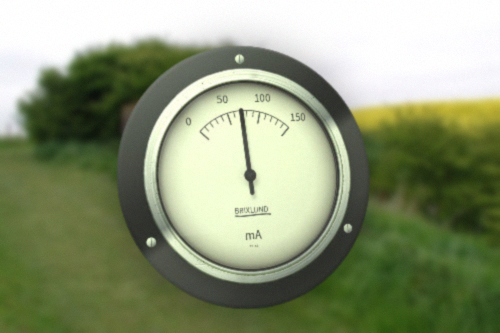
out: 70 mA
